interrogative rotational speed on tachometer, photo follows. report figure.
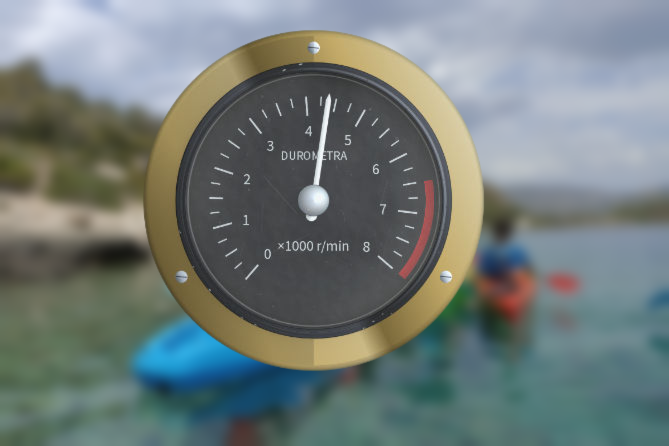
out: 4375 rpm
